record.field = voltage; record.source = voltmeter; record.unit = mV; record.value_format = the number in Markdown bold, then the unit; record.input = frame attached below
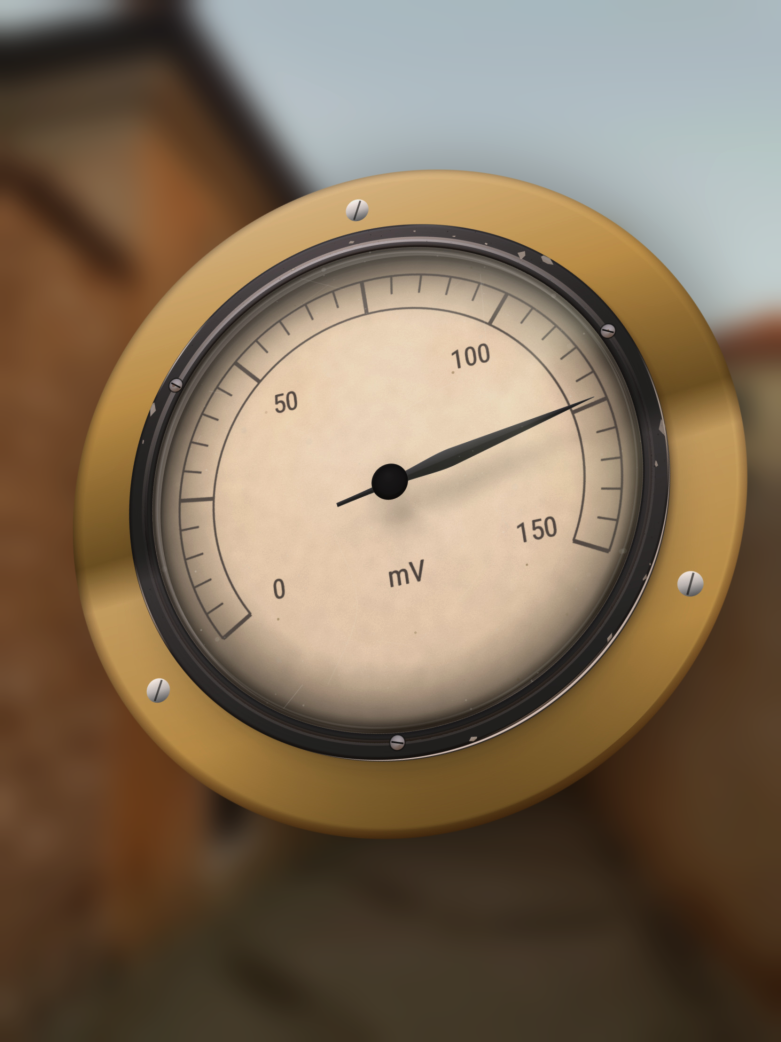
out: **125** mV
